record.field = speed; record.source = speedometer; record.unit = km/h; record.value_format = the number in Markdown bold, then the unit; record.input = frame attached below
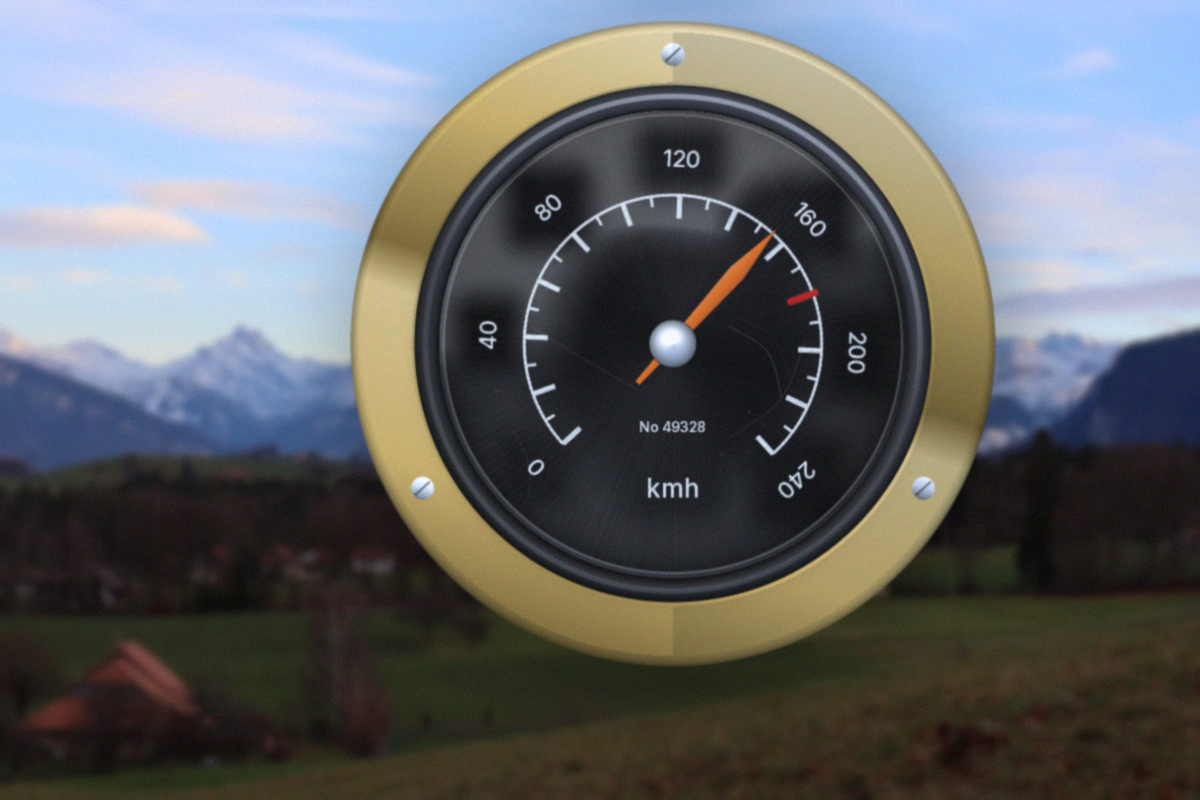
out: **155** km/h
